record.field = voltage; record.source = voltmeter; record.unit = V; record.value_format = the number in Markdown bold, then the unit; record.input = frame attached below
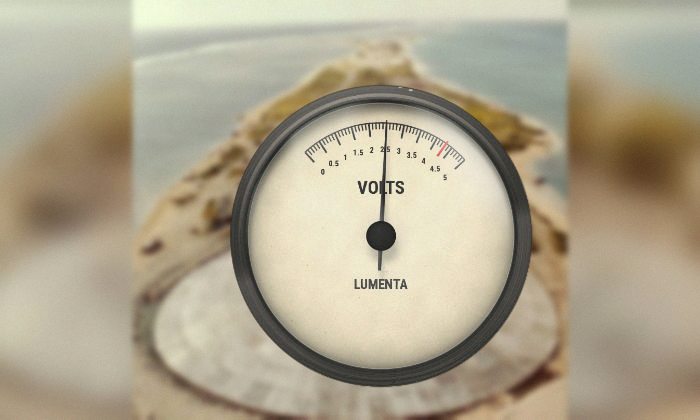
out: **2.5** V
